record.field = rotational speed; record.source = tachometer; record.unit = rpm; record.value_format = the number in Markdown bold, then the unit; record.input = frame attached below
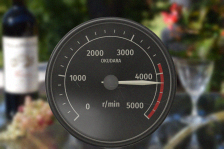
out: **4200** rpm
